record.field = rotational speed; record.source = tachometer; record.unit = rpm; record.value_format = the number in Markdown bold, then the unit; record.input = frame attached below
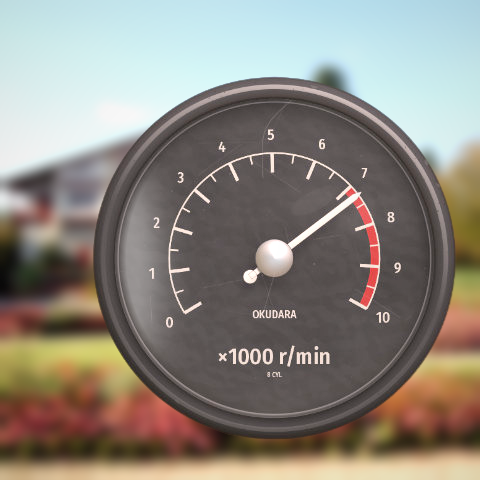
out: **7250** rpm
